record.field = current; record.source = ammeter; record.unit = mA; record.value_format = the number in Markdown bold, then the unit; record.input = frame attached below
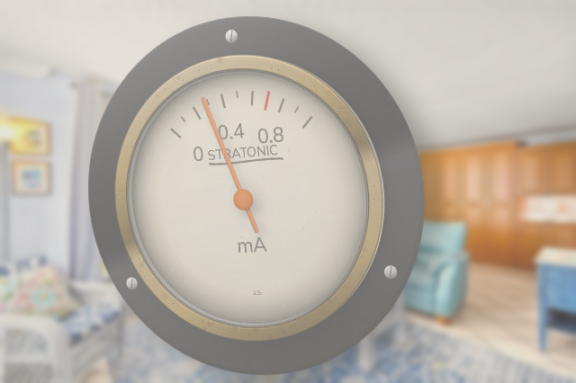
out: **0.3** mA
